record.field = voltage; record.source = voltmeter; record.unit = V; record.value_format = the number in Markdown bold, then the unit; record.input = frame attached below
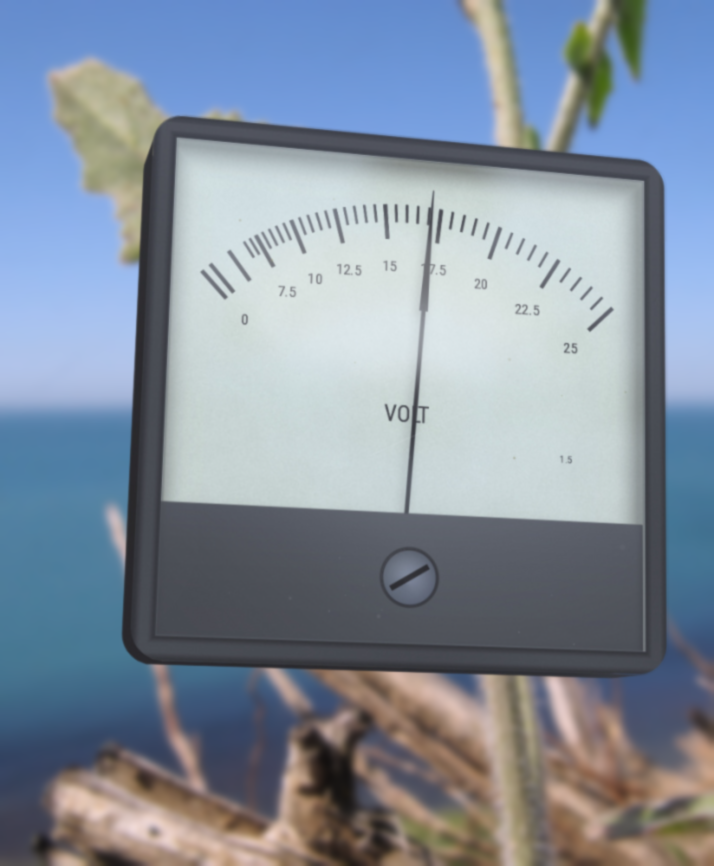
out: **17** V
